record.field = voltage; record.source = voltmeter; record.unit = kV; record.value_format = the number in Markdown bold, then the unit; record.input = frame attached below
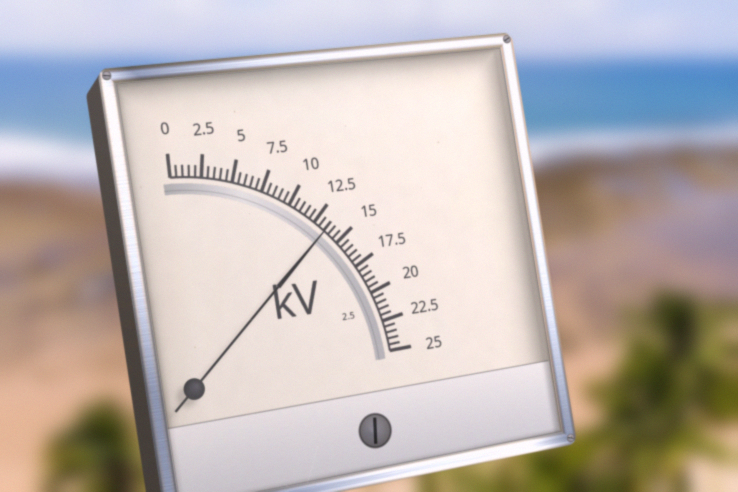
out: **13.5** kV
